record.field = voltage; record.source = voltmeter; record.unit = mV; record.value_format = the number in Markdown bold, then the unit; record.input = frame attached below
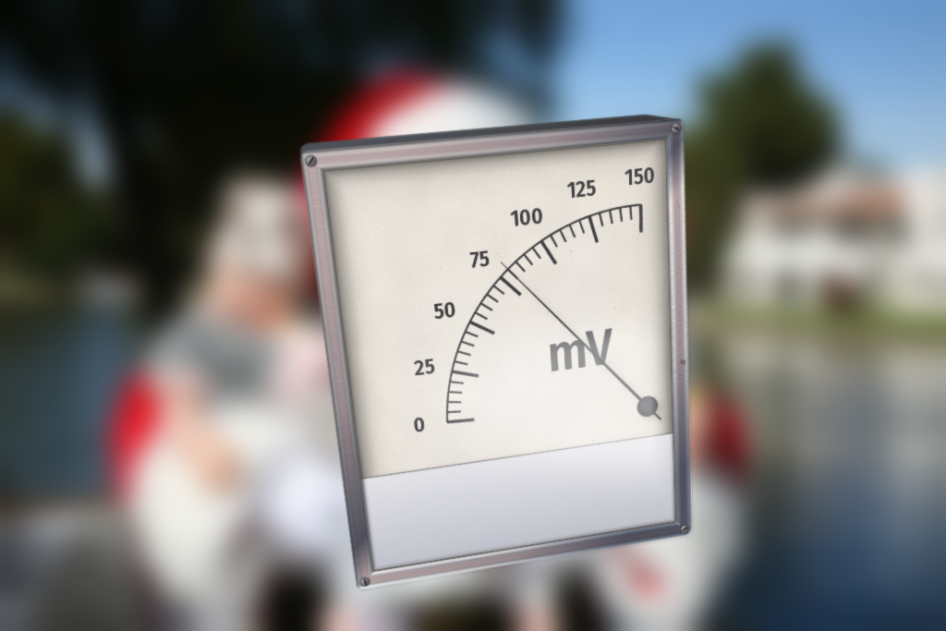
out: **80** mV
